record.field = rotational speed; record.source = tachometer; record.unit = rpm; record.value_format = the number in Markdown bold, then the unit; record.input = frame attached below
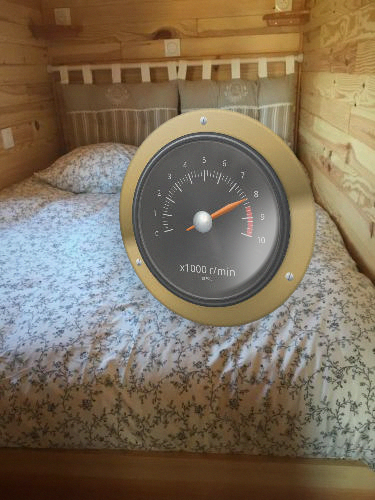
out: **8000** rpm
